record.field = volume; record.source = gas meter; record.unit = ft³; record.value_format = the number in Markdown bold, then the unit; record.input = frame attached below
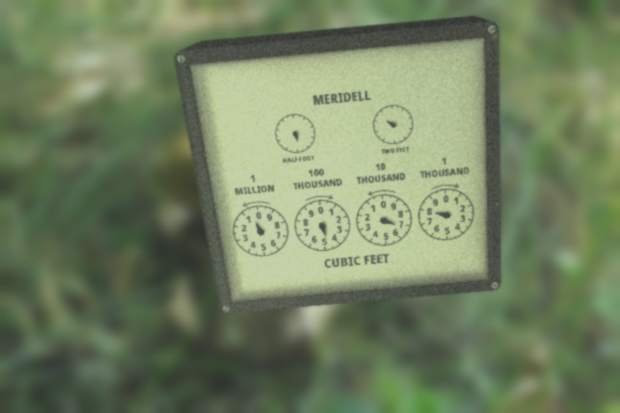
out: **46800** ft³
